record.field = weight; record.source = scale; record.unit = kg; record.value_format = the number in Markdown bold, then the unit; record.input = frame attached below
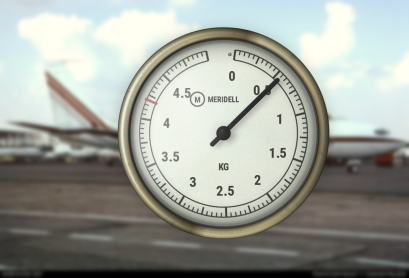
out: **0.55** kg
